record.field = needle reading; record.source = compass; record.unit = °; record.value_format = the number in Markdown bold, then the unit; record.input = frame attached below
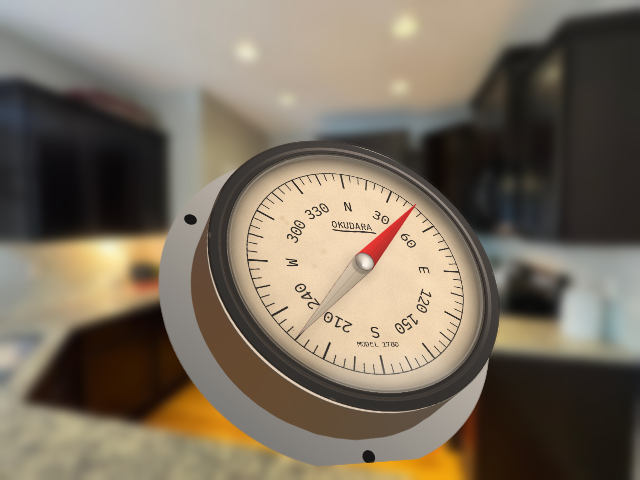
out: **45** °
